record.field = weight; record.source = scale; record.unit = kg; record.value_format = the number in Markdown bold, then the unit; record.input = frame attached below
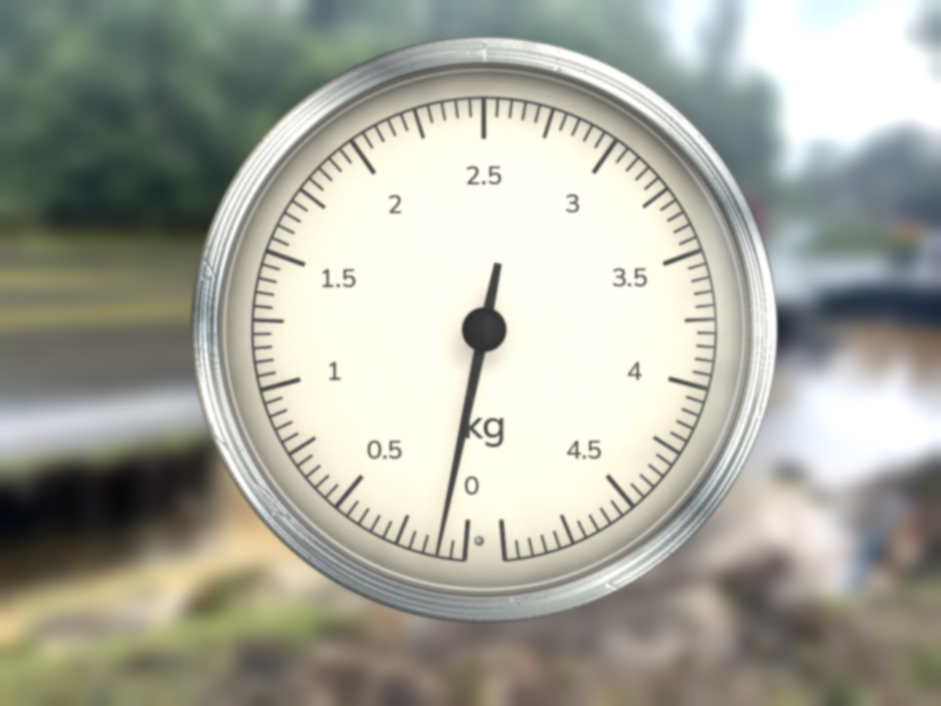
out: **0.1** kg
